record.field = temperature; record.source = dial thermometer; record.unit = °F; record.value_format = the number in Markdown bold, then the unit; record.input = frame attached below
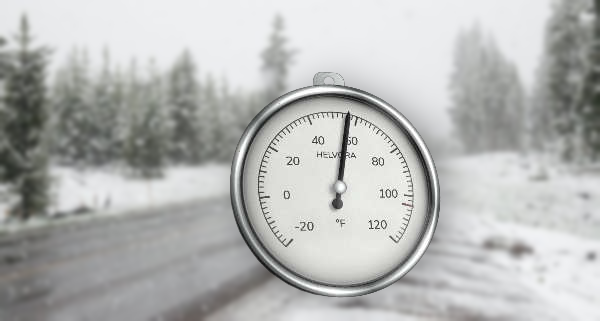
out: **56** °F
